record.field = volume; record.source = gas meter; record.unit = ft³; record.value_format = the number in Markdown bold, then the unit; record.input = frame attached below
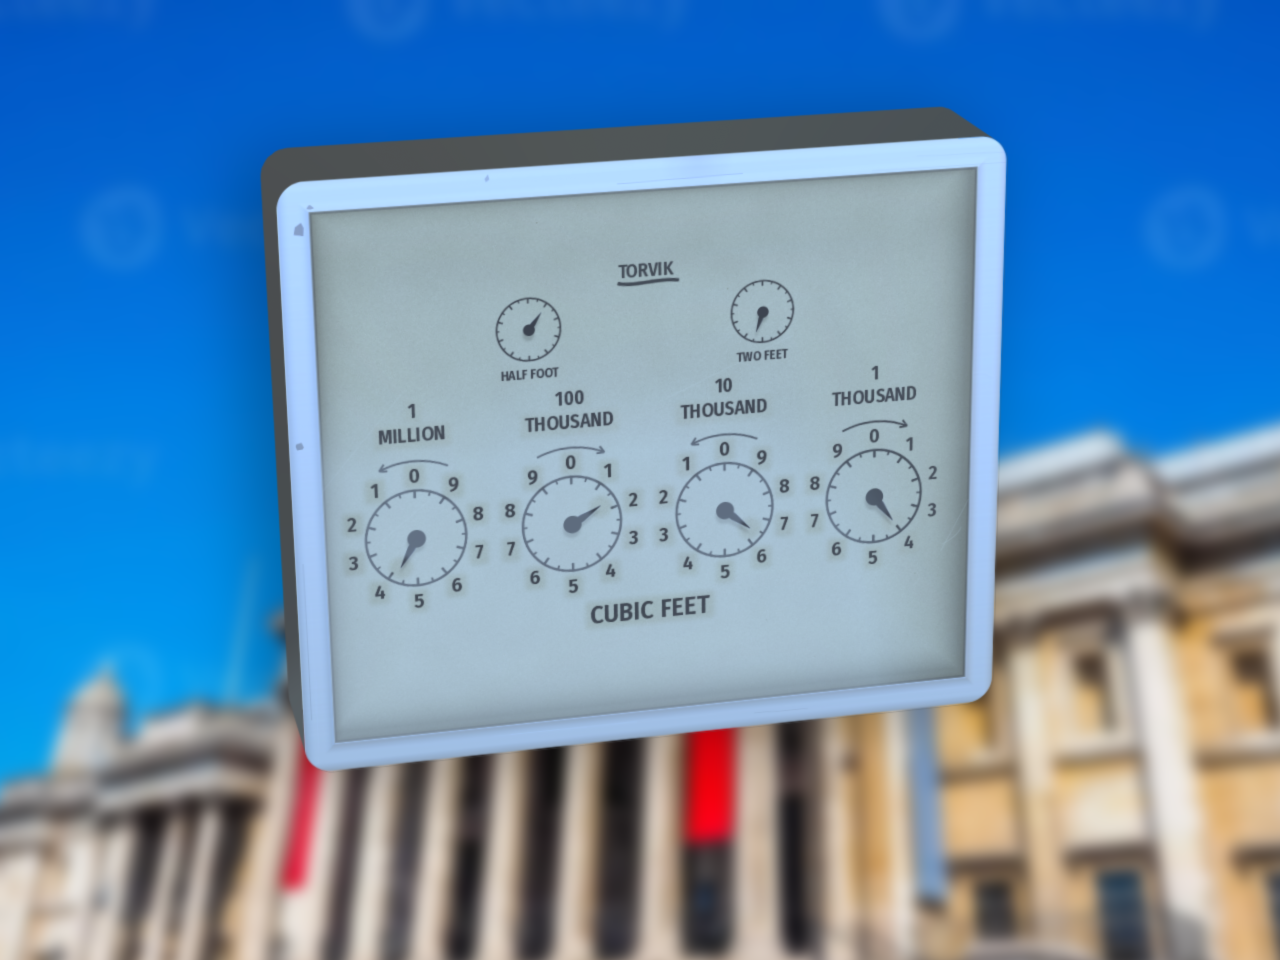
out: **416400** ft³
